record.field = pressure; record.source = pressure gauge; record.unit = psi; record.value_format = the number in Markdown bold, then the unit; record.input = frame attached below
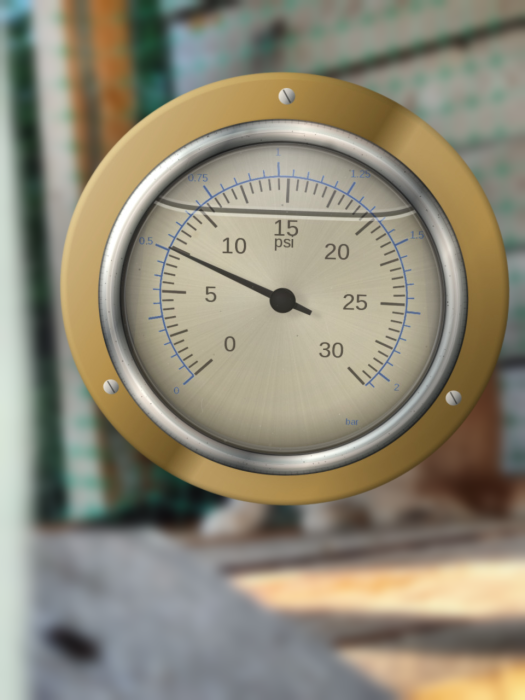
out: **7.5** psi
